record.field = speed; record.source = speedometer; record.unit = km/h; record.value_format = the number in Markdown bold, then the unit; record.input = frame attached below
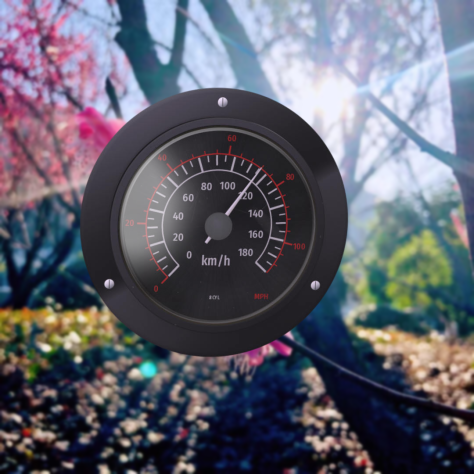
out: **115** km/h
